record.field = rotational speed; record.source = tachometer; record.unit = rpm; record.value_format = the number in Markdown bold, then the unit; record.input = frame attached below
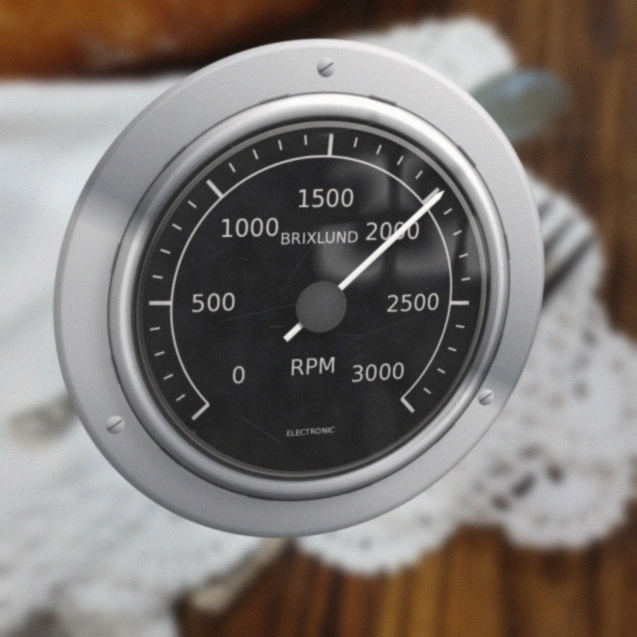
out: **2000** rpm
